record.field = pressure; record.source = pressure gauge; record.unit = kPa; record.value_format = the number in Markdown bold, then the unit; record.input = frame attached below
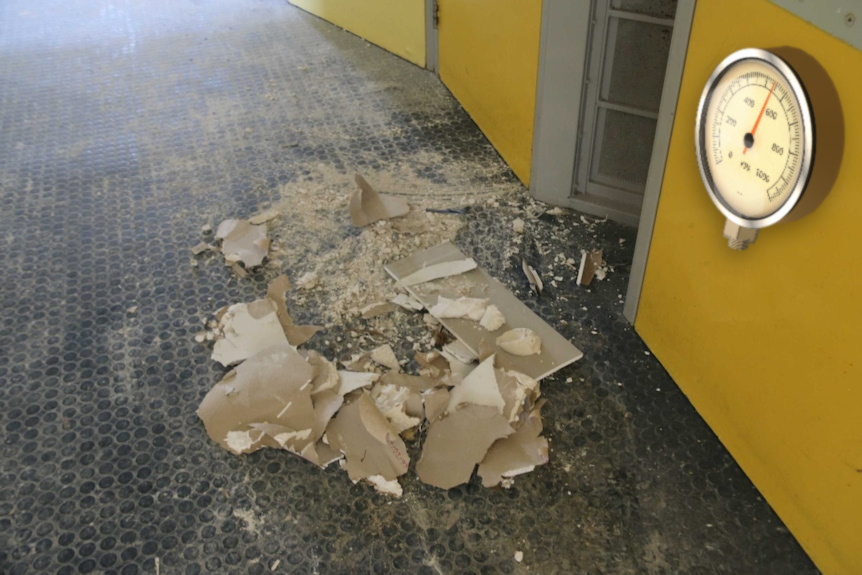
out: **550** kPa
